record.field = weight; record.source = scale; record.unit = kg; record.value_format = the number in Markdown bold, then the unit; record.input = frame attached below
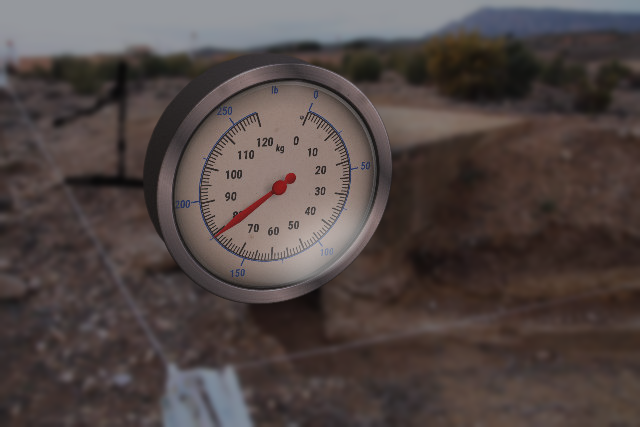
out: **80** kg
